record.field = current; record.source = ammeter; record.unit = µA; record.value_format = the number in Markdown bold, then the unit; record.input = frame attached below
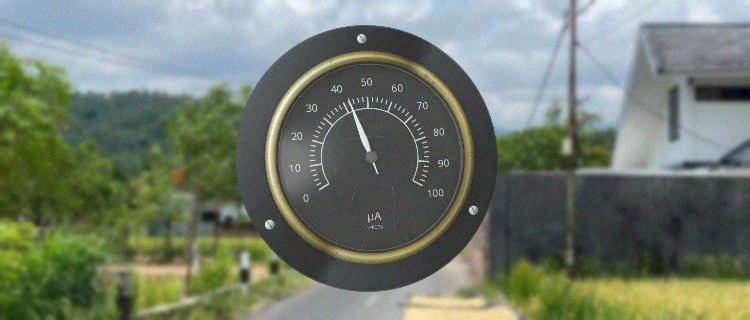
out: **42** µA
